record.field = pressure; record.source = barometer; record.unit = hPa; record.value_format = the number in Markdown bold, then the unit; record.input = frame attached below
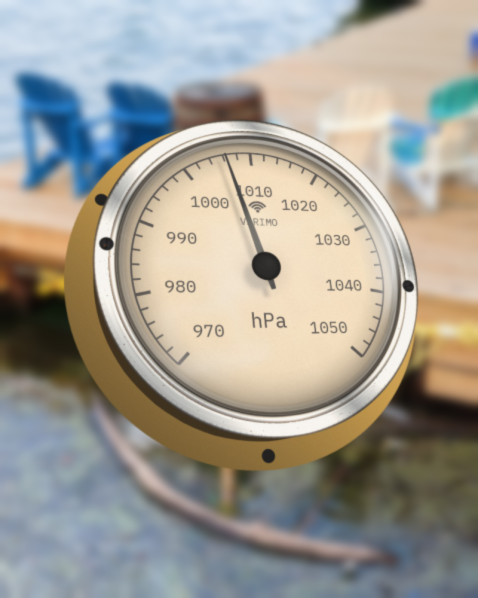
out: **1006** hPa
